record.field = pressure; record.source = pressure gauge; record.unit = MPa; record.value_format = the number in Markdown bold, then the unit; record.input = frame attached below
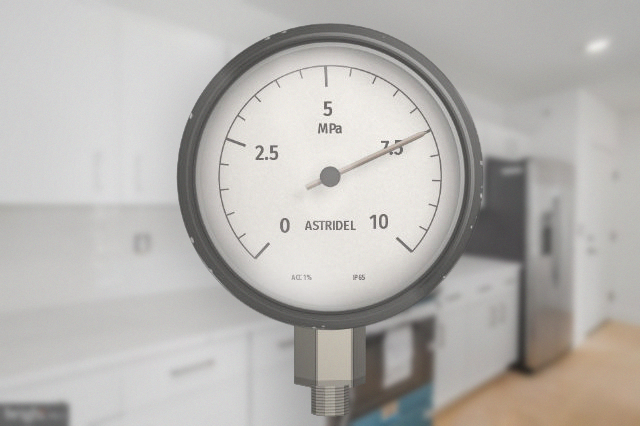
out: **7.5** MPa
